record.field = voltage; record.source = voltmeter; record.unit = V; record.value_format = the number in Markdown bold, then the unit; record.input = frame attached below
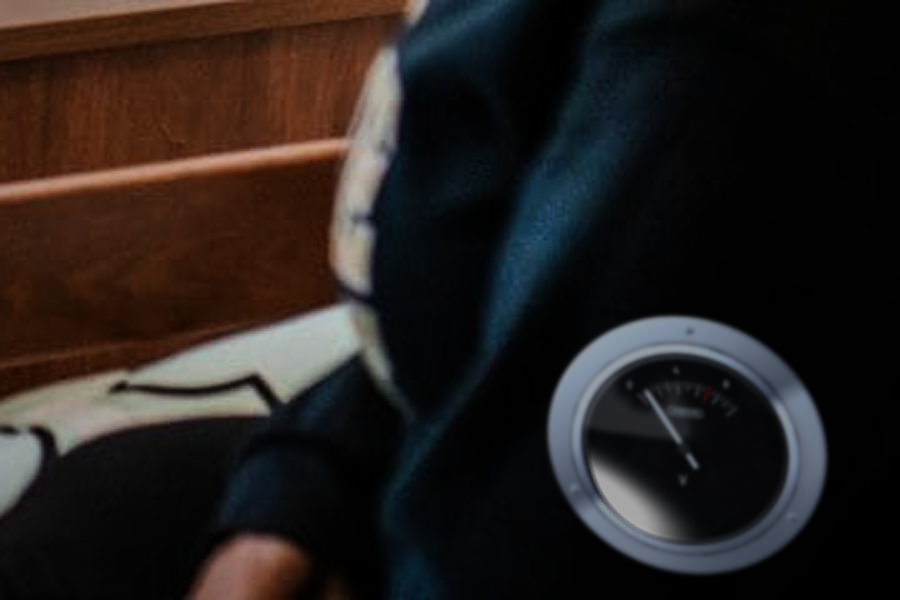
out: **1** V
